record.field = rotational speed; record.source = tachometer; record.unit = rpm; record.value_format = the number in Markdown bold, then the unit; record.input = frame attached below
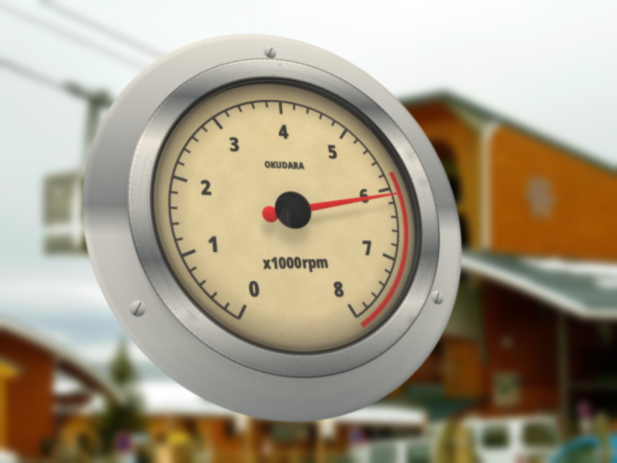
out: **6100** rpm
